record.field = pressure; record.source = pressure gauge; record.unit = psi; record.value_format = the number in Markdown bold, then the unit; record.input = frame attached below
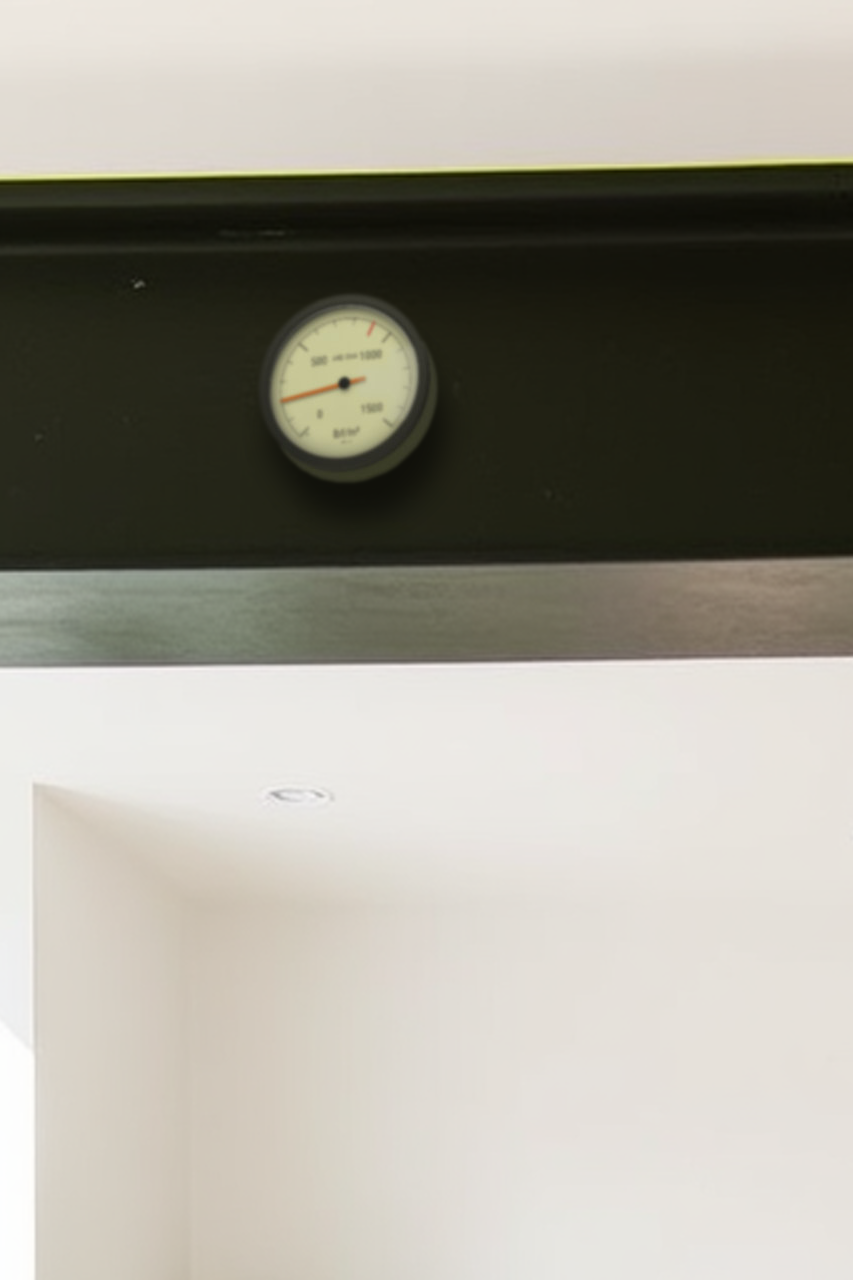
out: **200** psi
